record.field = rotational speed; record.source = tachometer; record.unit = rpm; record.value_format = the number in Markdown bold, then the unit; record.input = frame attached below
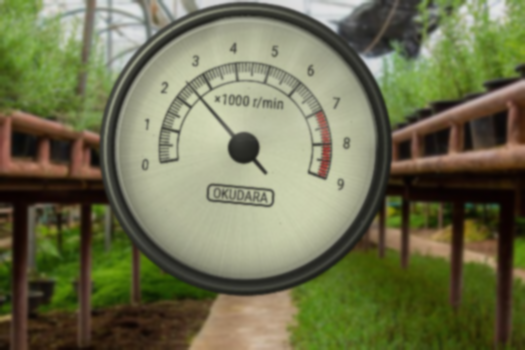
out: **2500** rpm
